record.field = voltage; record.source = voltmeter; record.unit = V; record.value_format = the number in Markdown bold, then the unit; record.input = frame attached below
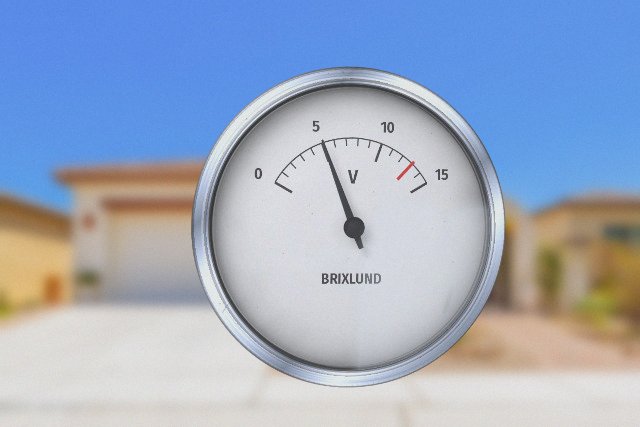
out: **5** V
